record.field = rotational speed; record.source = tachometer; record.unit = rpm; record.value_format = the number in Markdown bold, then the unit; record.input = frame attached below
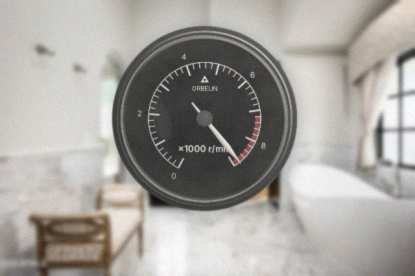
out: **8800** rpm
